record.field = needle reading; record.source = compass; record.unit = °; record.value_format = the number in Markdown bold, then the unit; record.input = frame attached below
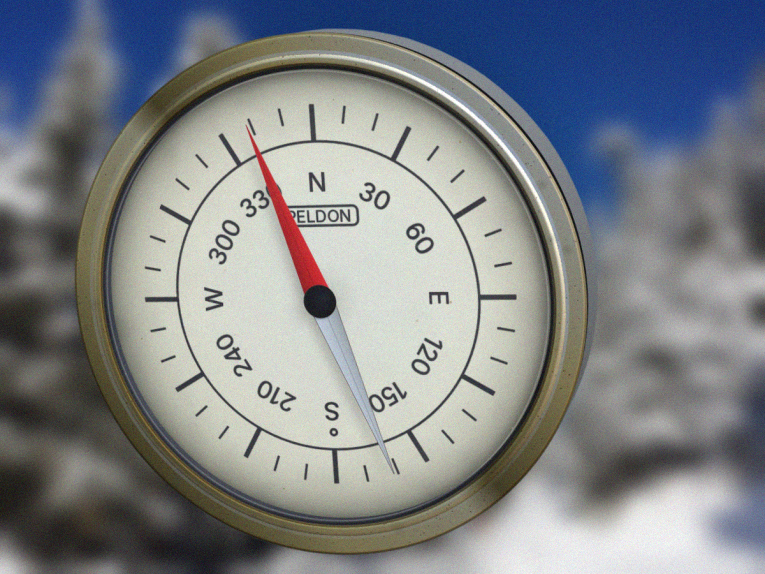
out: **340** °
